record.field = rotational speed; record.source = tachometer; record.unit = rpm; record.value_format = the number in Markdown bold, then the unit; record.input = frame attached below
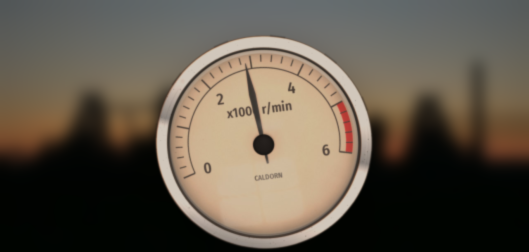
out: **2900** rpm
